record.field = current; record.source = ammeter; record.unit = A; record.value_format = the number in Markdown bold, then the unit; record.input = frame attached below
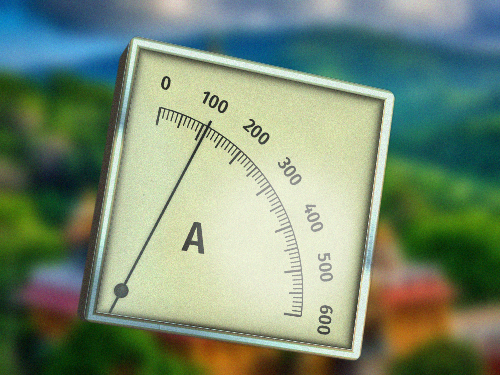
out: **110** A
